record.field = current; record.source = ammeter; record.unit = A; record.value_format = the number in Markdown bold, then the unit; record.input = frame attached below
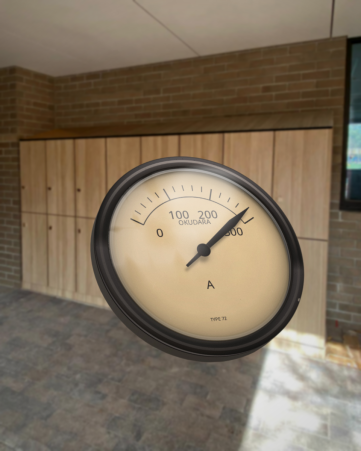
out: **280** A
